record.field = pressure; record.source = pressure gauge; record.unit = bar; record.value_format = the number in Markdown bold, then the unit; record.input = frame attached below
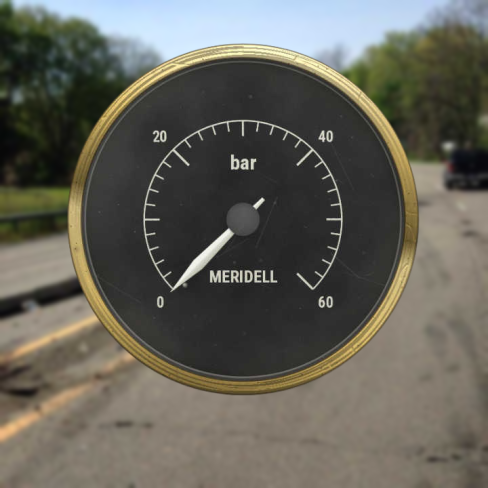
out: **0** bar
